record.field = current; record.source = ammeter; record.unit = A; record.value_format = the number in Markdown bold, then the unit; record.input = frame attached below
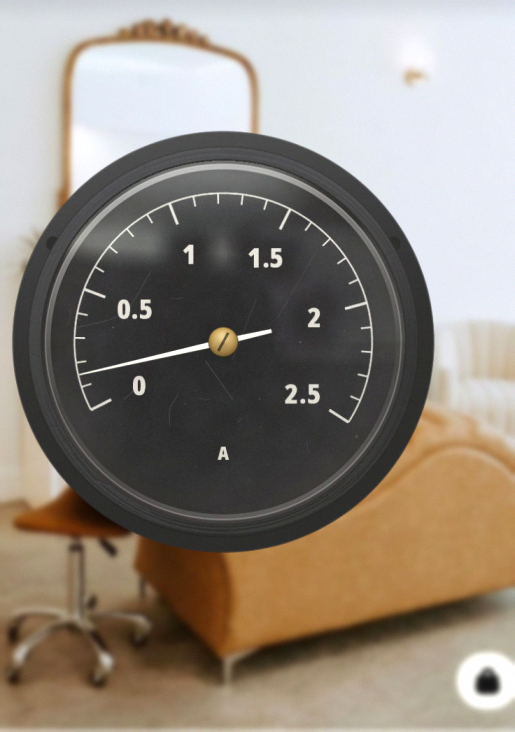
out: **0.15** A
